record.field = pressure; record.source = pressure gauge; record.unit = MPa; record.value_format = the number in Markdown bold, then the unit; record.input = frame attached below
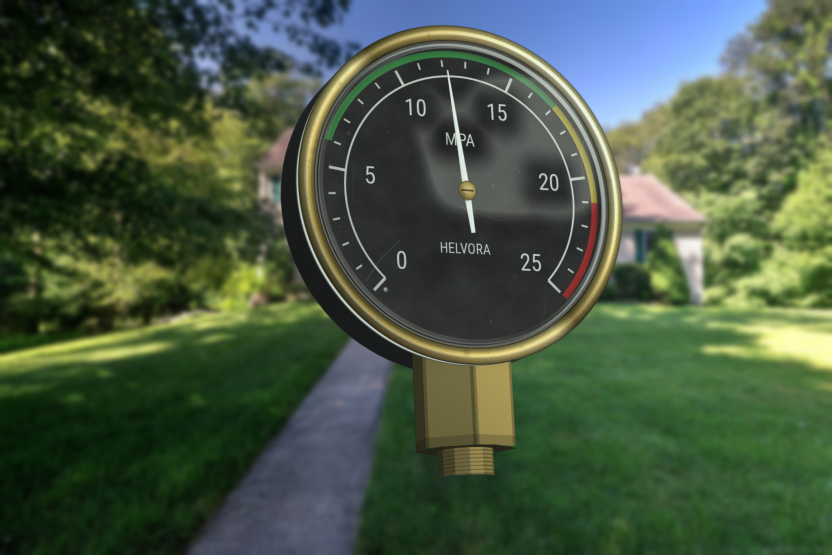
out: **12** MPa
